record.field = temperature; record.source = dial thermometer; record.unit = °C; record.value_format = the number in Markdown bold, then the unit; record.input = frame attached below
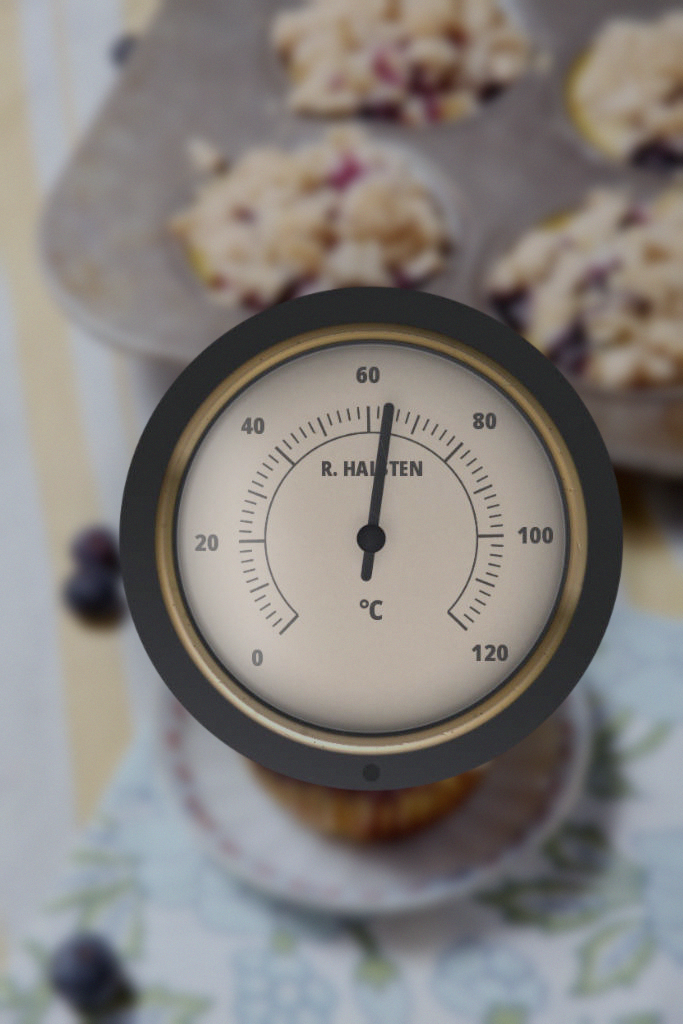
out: **64** °C
